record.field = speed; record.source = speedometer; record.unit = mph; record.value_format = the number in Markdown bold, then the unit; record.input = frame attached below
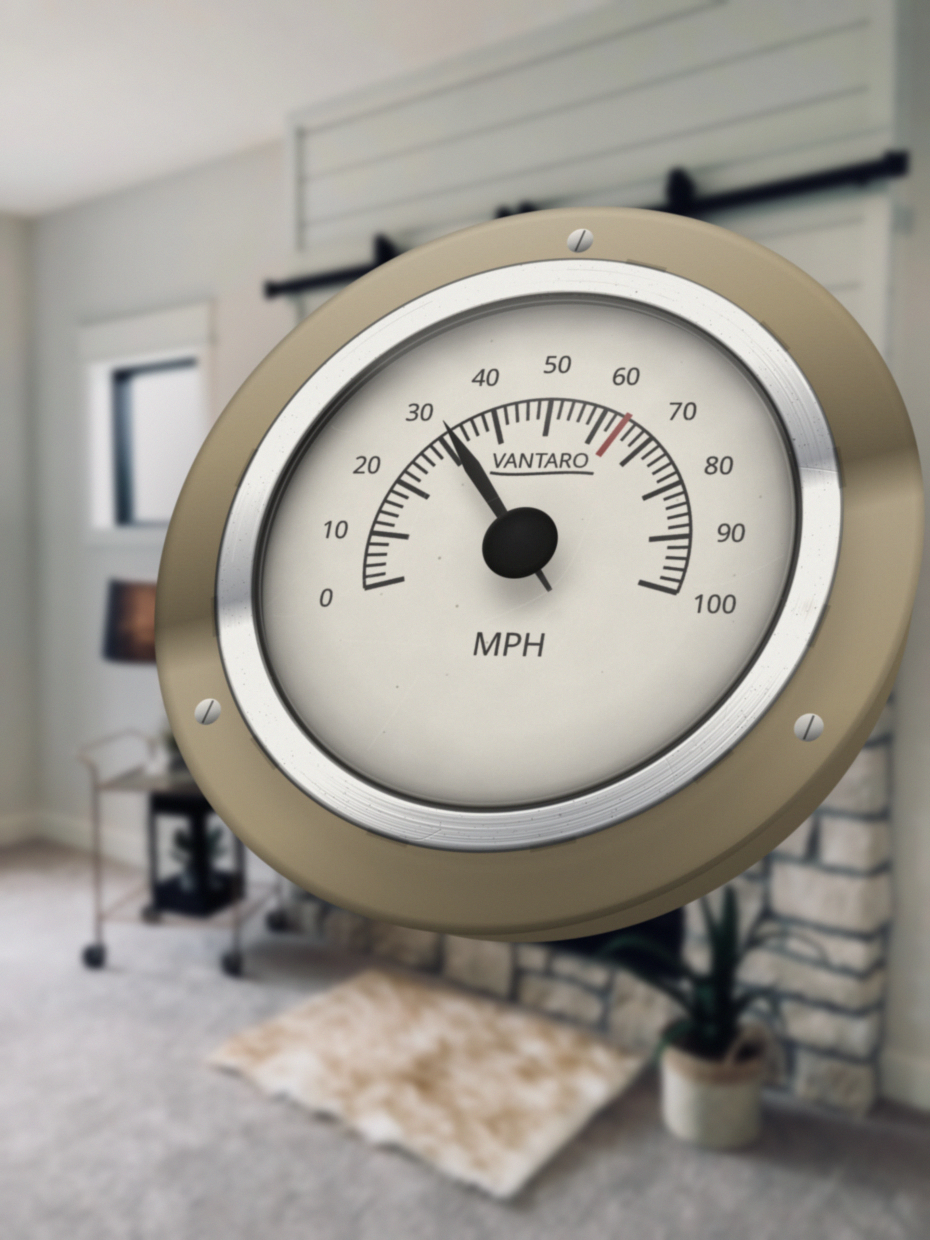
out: **32** mph
